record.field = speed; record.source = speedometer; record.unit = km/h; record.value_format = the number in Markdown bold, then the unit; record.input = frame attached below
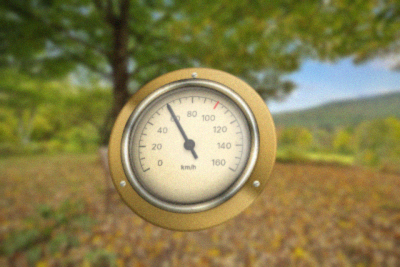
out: **60** km/h
